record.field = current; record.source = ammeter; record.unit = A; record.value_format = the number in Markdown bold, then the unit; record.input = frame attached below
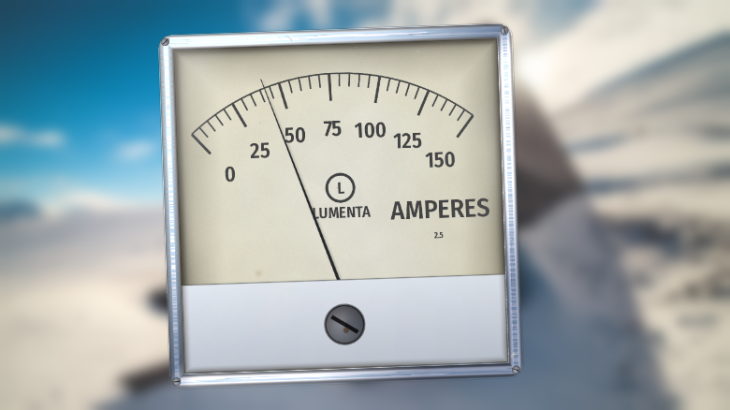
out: **42.5** A
